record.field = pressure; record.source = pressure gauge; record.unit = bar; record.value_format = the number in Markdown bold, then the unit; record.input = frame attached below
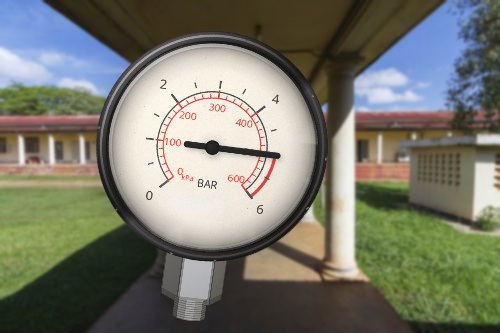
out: **5** bar
